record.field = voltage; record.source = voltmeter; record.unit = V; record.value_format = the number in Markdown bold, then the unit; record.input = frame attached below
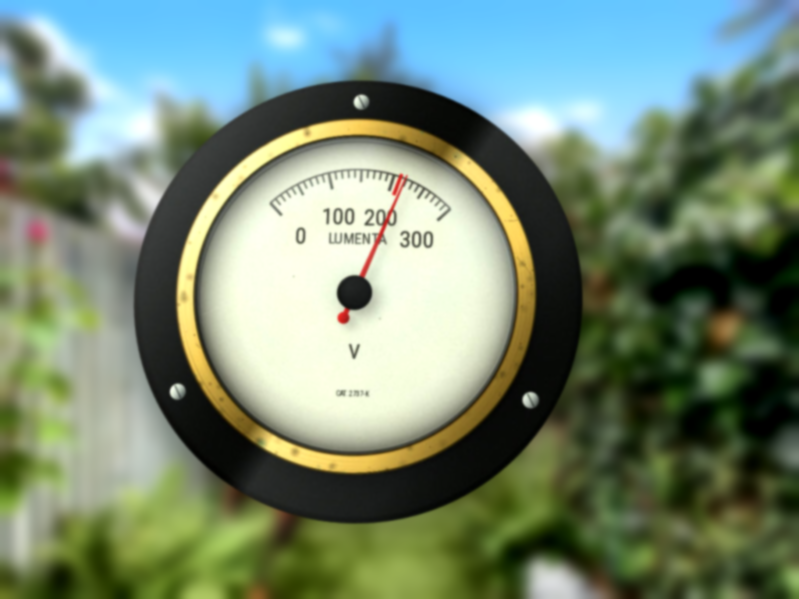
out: **220** V
